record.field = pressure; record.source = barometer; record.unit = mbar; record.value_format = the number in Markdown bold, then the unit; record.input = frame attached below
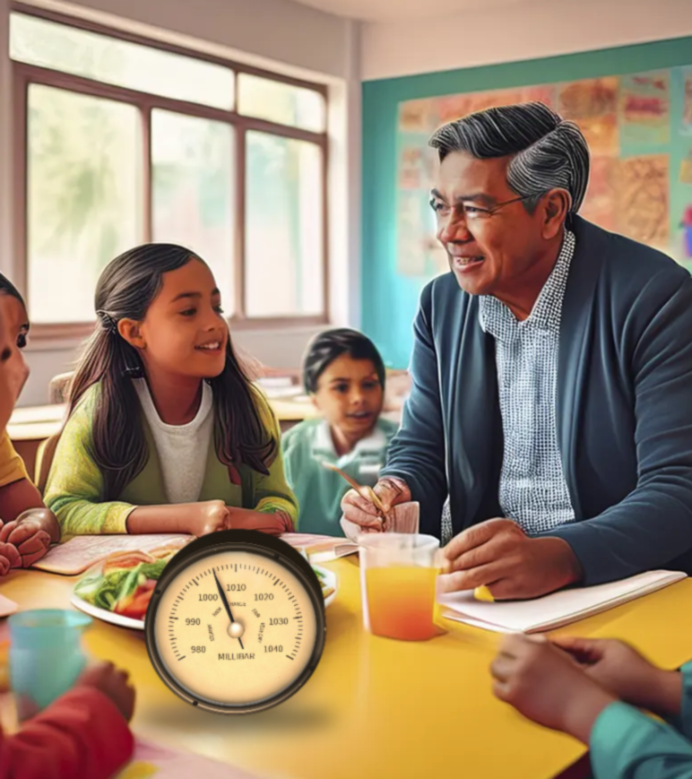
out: **1005** mbar
